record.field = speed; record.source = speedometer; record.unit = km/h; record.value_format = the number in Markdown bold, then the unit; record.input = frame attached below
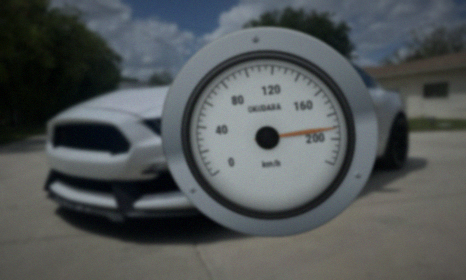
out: **190** km/h
